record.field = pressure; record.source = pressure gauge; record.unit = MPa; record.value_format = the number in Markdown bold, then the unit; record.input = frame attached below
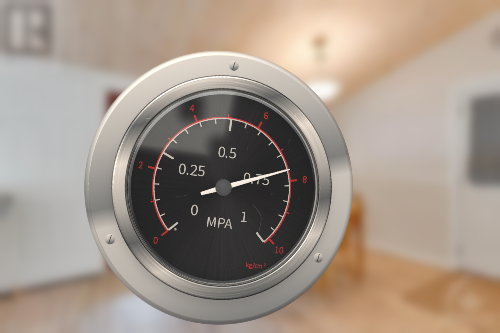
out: **0.75** MPa
